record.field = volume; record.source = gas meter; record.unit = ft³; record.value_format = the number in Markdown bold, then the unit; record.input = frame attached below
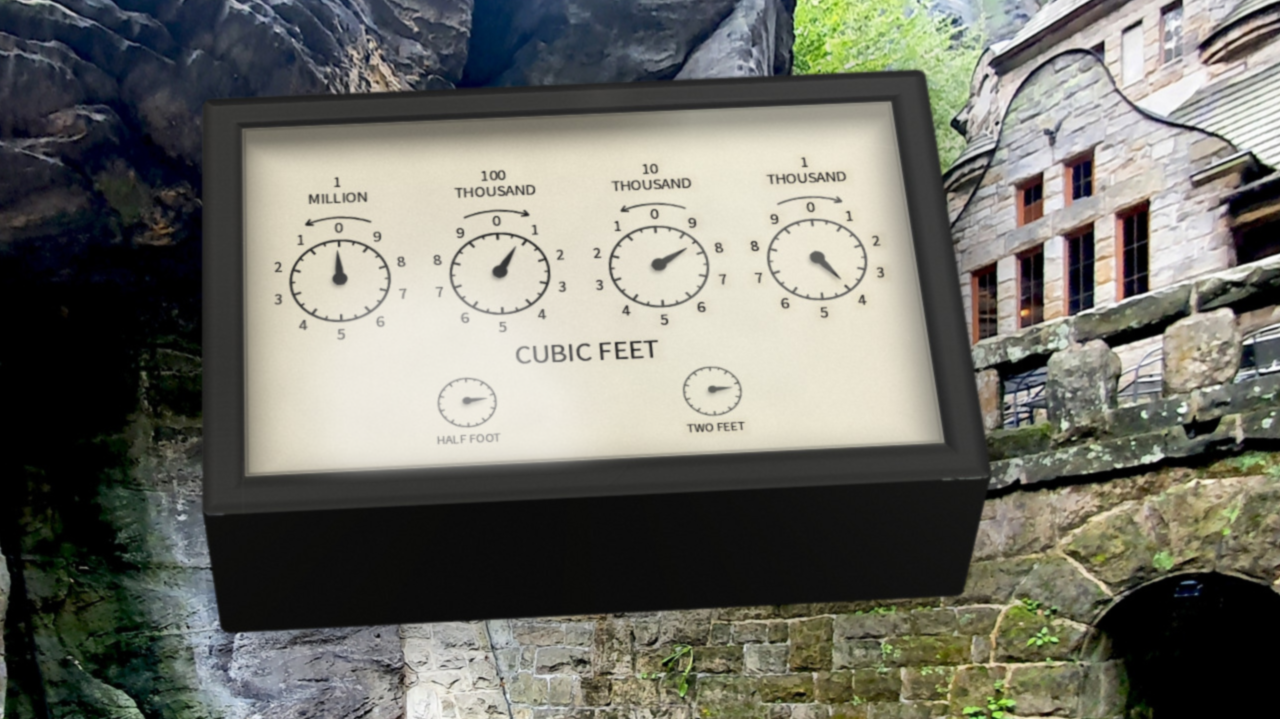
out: **8400** ft³
